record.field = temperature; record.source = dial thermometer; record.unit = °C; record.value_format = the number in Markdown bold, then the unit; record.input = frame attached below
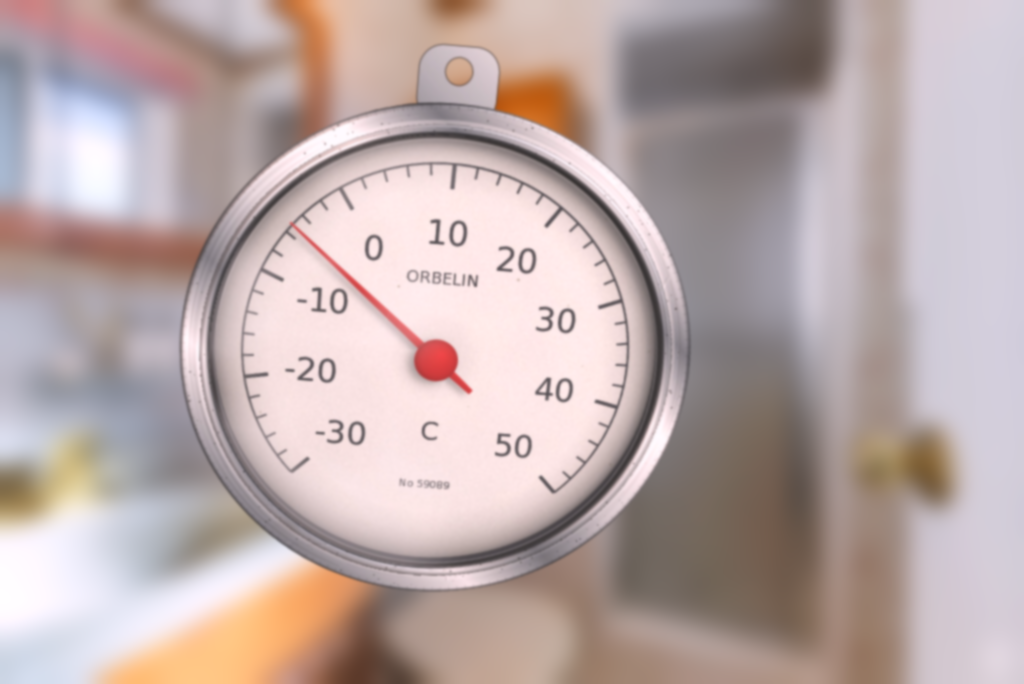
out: **-5** °C
